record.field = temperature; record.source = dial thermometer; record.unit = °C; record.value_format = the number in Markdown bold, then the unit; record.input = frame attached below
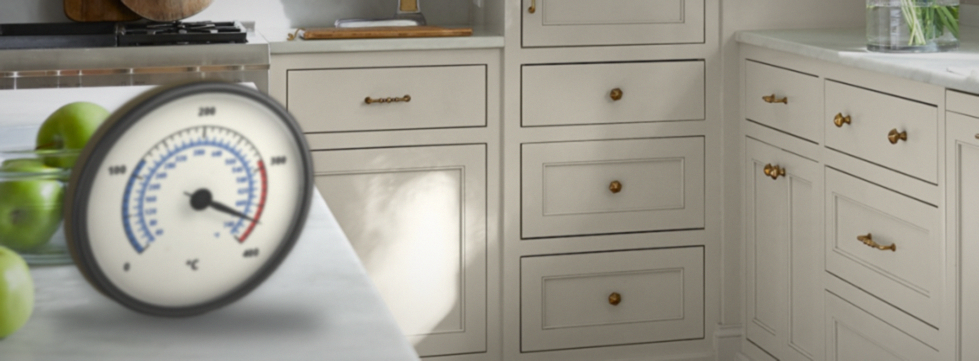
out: **370** °C
